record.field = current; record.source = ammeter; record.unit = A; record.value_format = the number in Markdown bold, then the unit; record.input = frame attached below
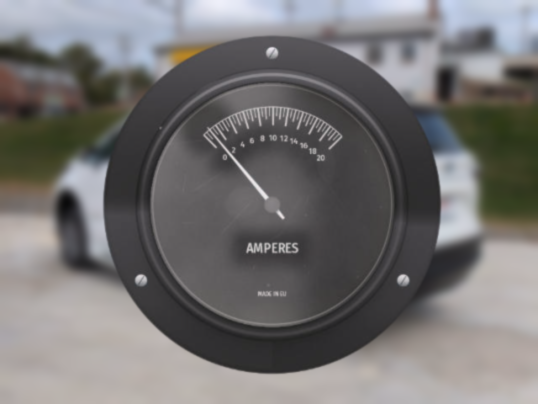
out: **1** A
